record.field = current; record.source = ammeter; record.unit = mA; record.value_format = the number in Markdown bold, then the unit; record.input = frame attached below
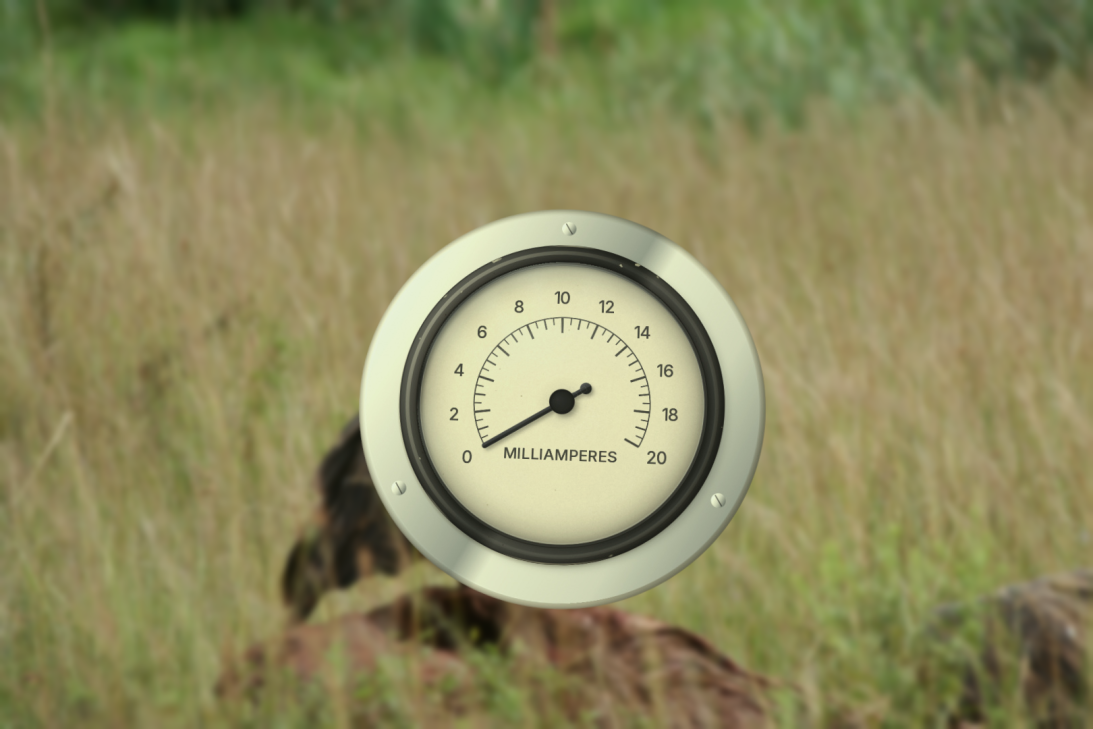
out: **0** mA
